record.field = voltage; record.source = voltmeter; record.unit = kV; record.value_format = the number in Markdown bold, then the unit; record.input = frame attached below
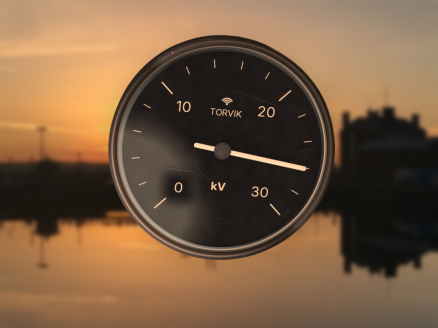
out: **26** kV
